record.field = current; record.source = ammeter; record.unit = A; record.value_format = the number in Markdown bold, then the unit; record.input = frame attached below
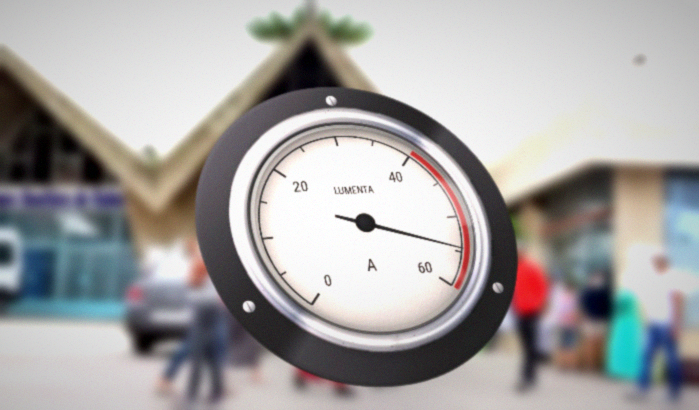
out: **55** A
